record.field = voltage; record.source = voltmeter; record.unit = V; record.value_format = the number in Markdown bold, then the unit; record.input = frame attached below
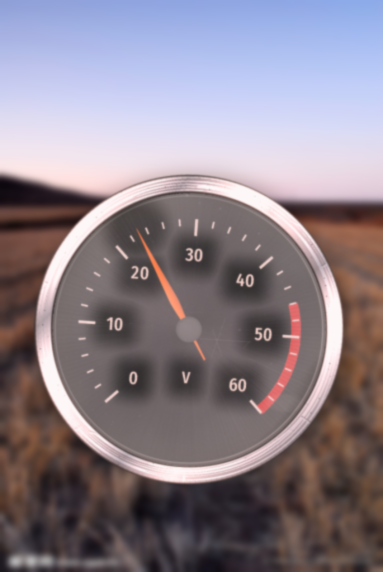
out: **23** V
